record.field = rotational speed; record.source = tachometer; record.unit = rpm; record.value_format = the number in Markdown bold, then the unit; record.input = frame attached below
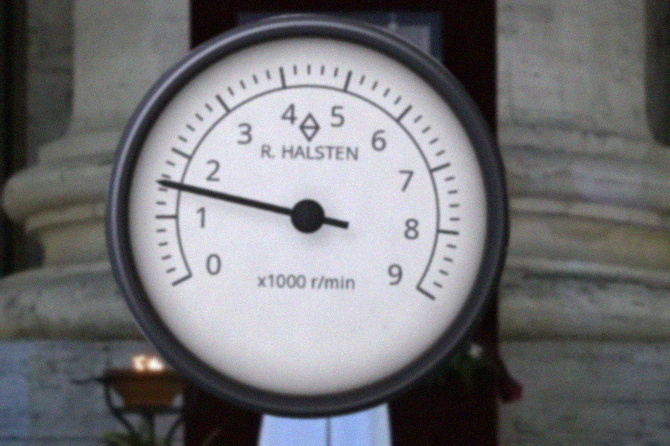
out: **1500** rpm
